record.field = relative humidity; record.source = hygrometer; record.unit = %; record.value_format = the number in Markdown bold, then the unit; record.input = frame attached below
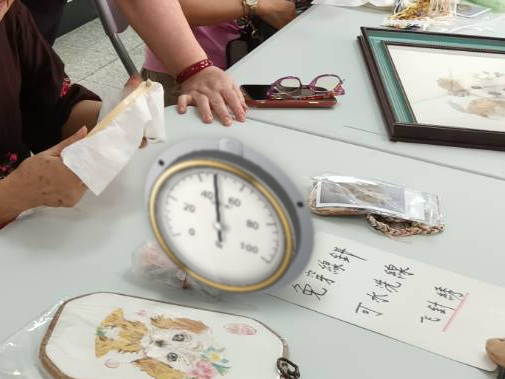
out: **48** %
